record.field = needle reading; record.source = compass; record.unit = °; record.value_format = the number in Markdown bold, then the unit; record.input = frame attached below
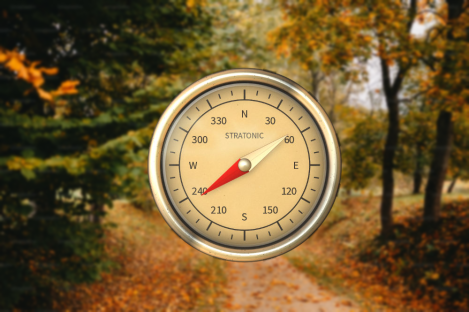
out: **235** °
